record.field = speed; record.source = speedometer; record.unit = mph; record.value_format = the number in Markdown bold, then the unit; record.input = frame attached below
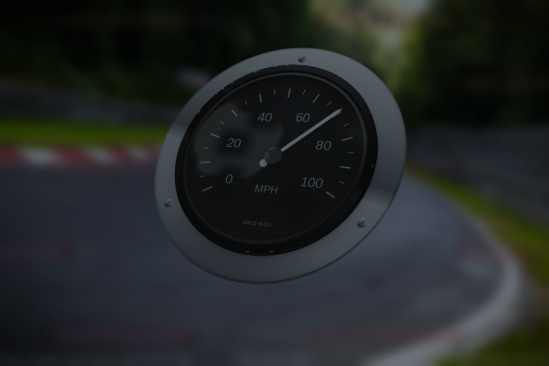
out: **70** mph
